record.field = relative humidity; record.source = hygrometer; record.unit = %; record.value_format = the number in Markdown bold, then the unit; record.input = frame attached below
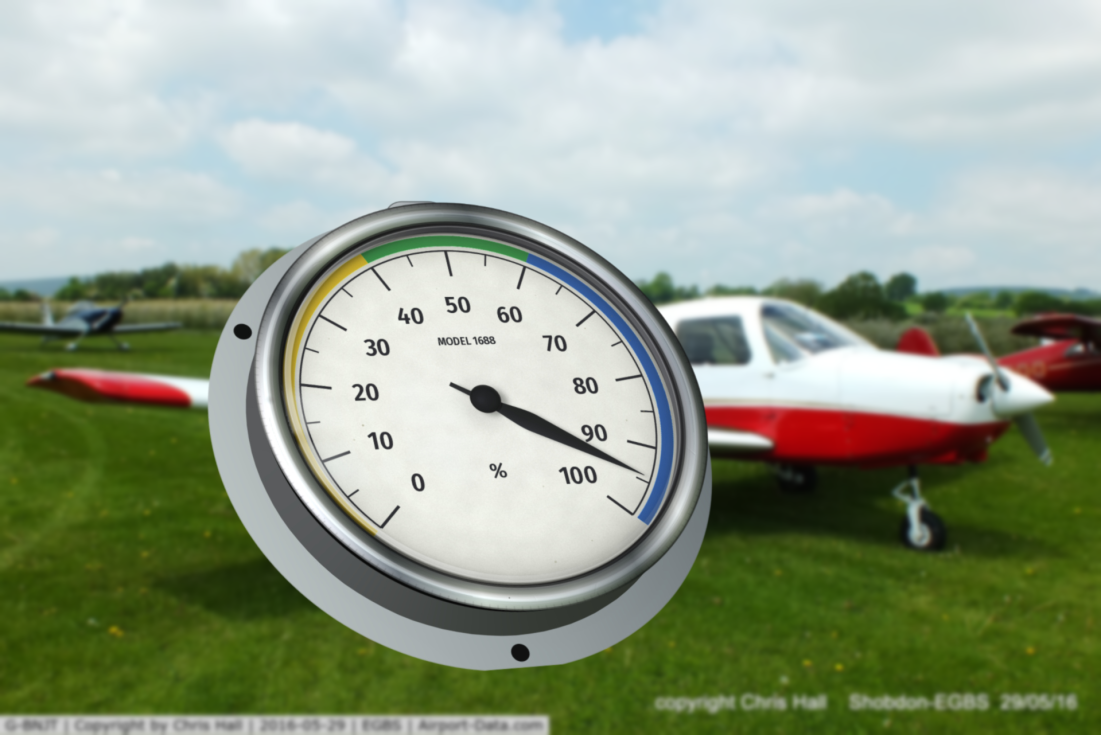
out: **95** %
